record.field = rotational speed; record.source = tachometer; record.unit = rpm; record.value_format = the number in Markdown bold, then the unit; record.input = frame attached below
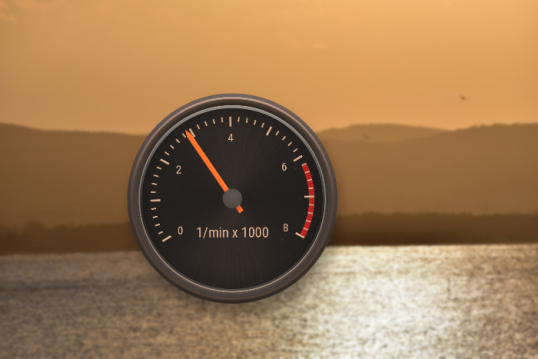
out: **2900** rpm
